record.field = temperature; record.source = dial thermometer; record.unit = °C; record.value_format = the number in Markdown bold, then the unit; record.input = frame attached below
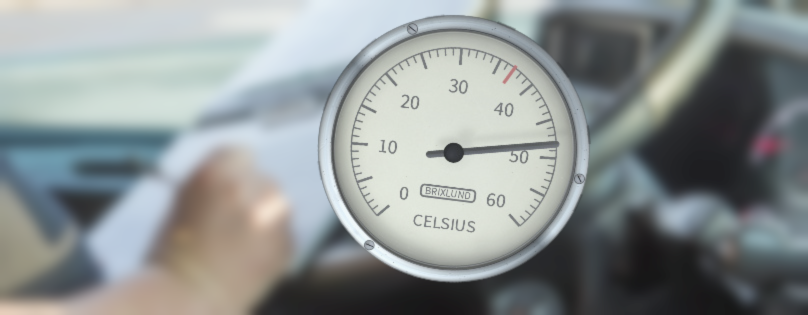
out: **48** °C
